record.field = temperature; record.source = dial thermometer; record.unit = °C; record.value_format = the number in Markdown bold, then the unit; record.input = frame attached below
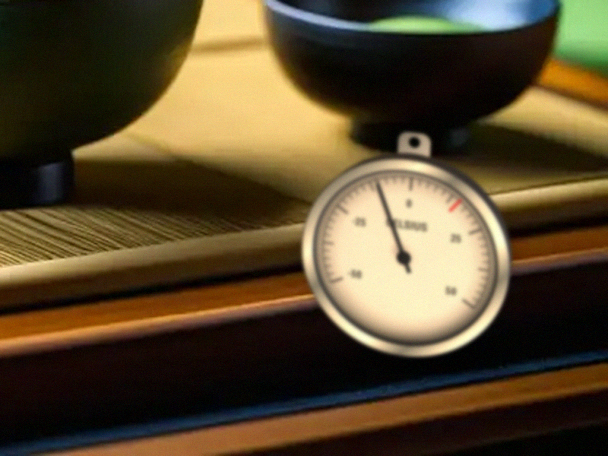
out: **-10** °C
